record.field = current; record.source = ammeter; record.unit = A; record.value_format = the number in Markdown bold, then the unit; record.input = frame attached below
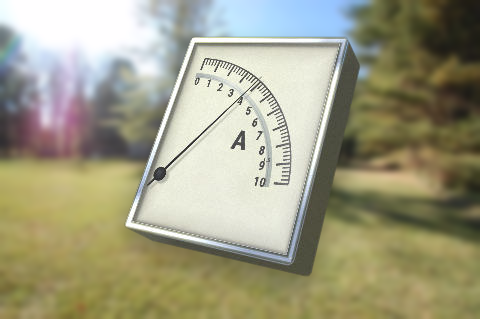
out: **4** A
